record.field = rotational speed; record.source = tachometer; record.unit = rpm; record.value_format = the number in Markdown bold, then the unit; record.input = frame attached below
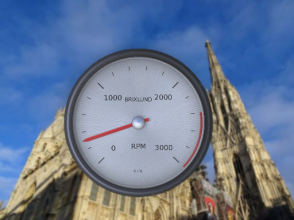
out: **300** rpm
